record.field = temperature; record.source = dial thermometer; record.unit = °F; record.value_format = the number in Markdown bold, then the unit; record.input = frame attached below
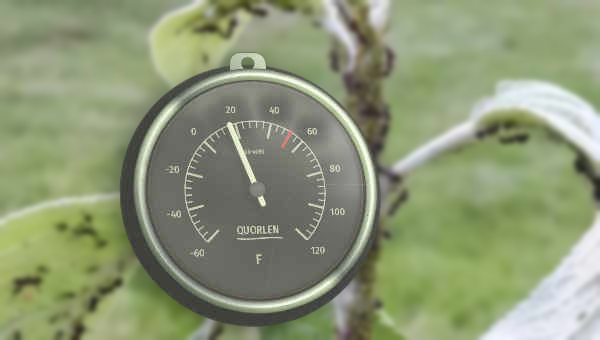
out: **16** °F
